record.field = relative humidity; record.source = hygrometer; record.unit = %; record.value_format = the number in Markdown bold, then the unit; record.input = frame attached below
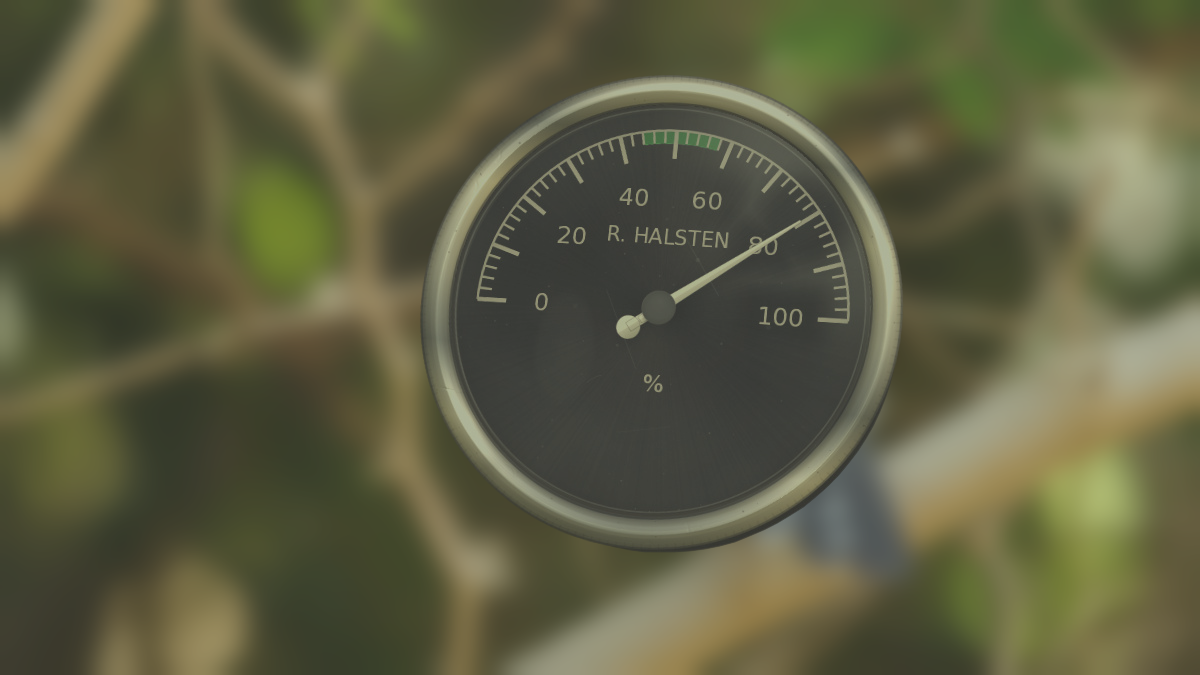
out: **80** %
